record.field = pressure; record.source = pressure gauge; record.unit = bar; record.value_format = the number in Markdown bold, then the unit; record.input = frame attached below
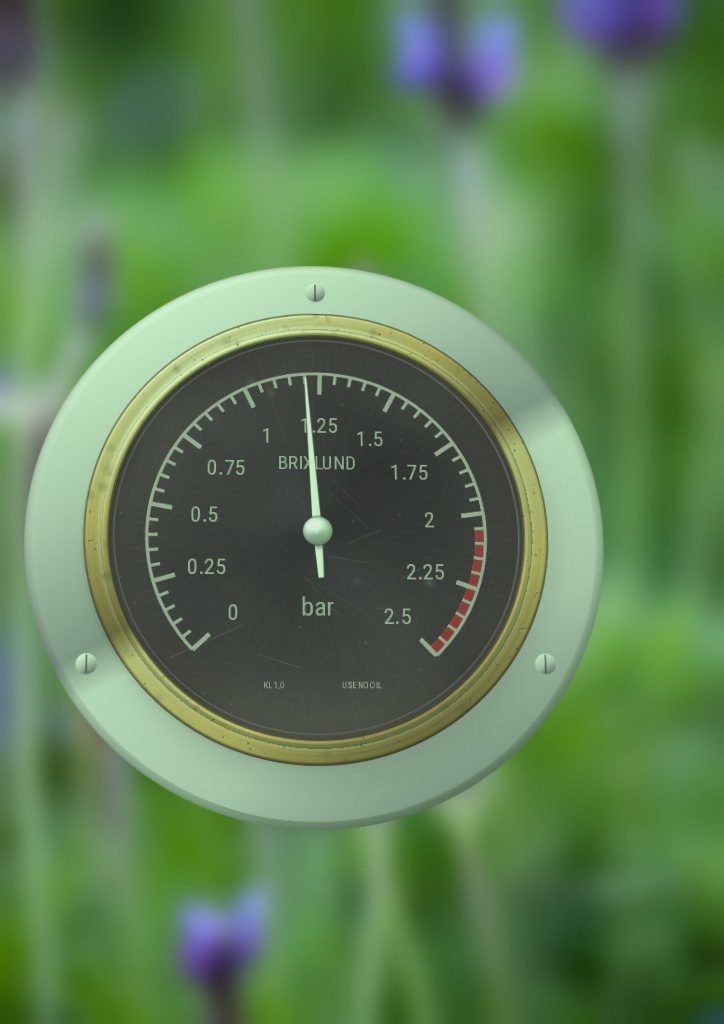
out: **1.2** bar
